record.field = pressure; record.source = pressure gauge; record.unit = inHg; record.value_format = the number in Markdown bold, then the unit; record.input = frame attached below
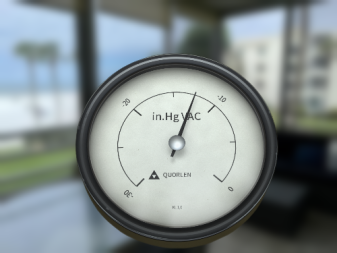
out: **-12.5** inHg
